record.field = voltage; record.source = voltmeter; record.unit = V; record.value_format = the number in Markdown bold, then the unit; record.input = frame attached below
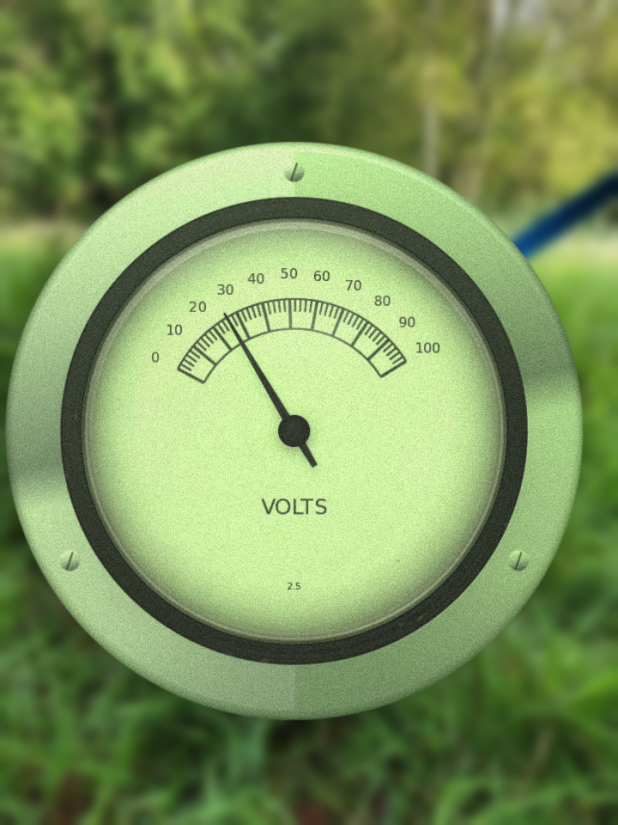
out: **26** V
